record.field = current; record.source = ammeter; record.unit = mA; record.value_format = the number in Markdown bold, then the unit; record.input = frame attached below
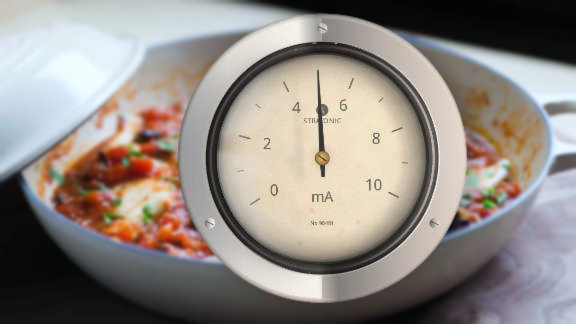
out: **5** mA
